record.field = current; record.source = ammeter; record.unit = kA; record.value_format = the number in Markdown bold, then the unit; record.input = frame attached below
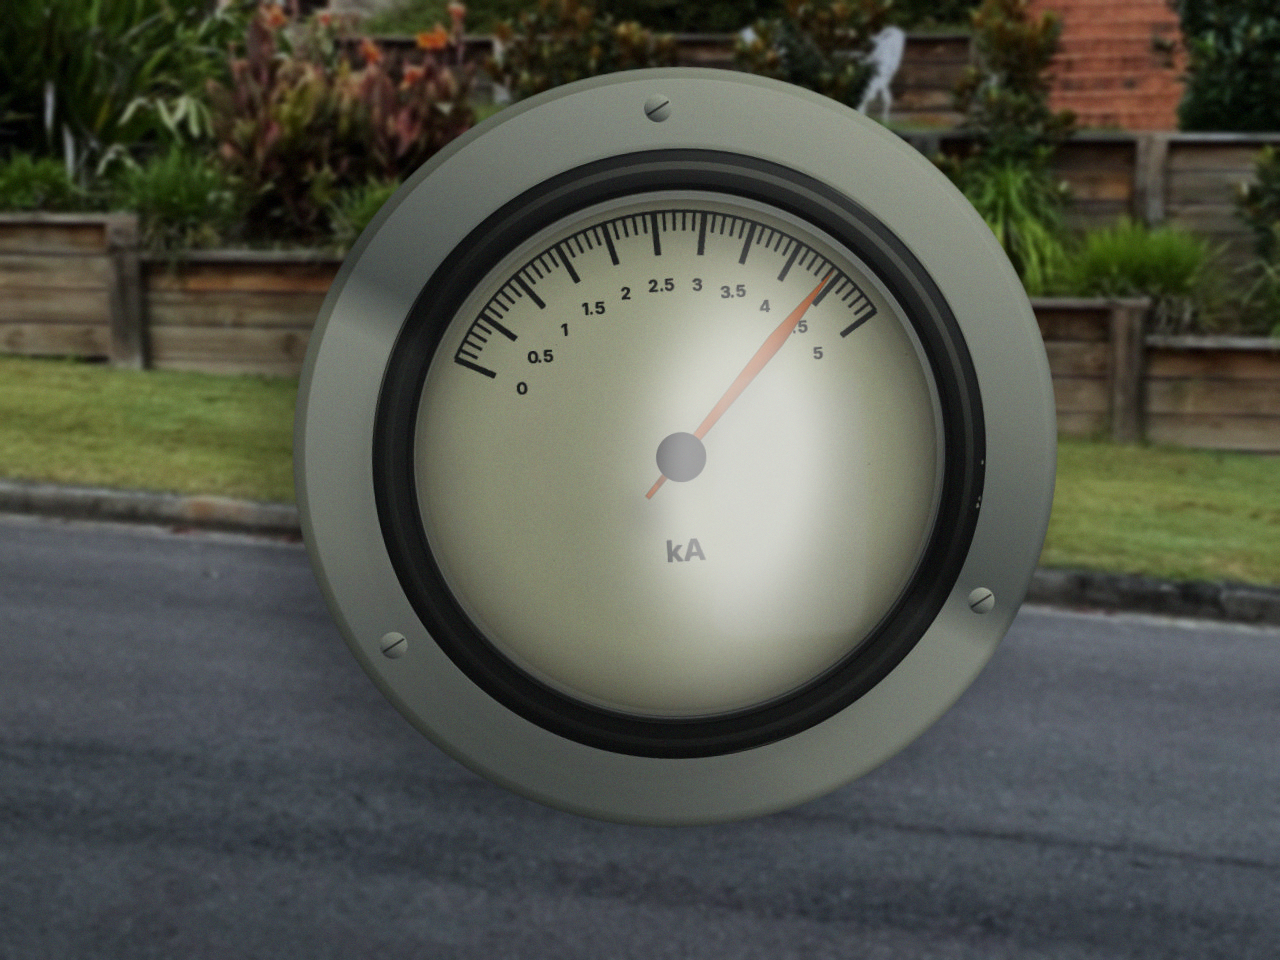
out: **4.4** kA
